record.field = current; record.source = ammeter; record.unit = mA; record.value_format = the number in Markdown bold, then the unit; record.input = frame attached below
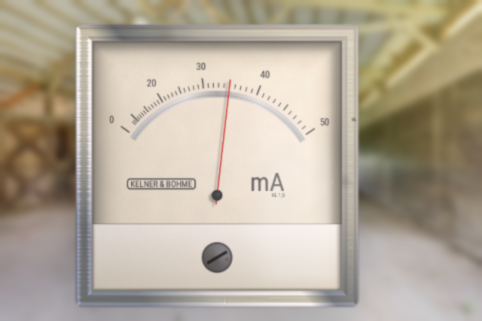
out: **35** mA
